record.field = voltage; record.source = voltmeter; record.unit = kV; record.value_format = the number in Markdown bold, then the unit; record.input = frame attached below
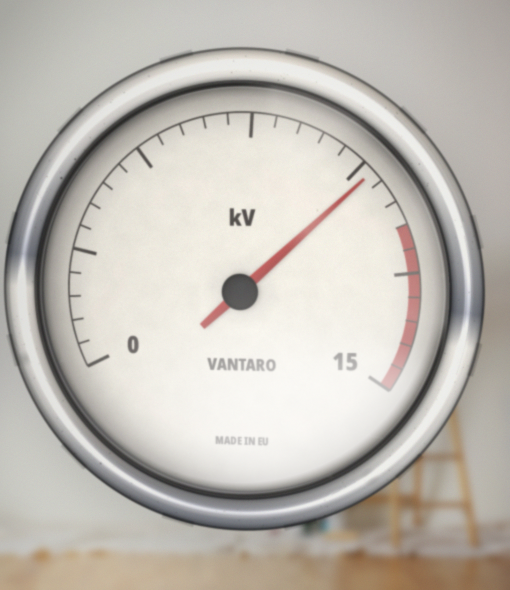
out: **10.25** kV
